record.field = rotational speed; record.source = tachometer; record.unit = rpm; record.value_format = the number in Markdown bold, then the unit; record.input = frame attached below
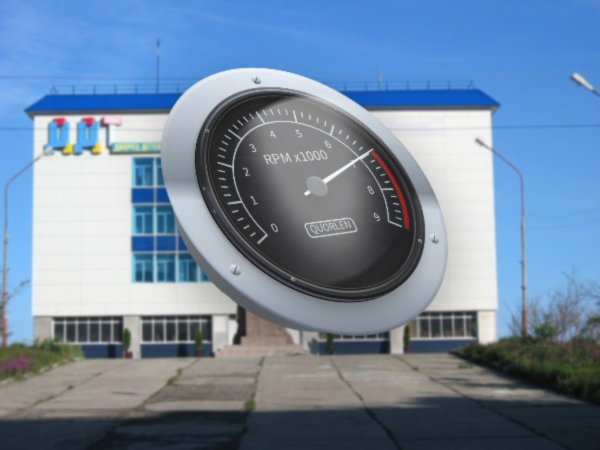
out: **7000** rpm
